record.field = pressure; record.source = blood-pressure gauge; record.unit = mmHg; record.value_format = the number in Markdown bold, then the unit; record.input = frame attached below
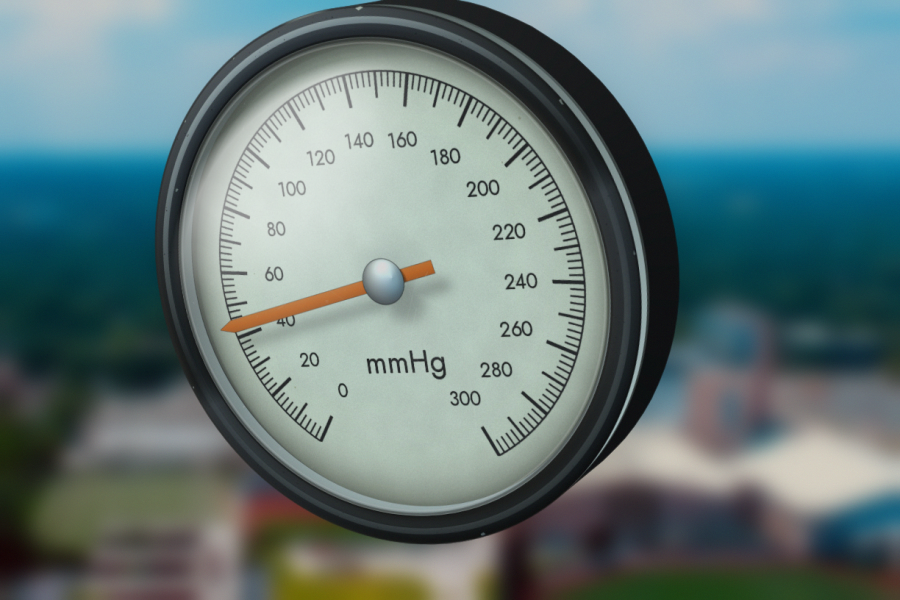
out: **44** mmHg
